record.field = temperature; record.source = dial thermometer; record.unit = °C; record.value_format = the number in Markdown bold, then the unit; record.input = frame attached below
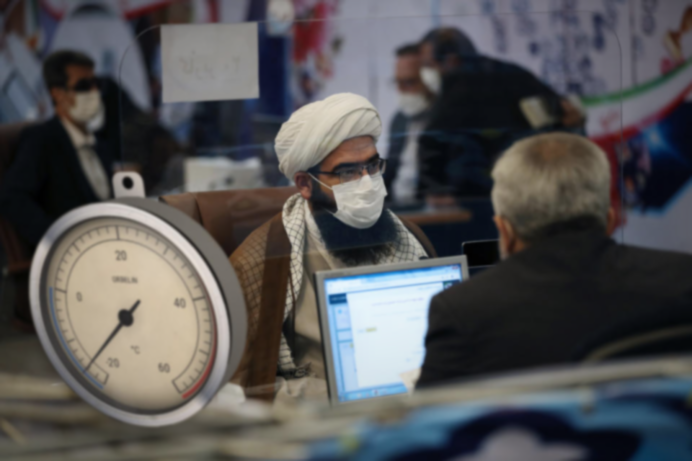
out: **-16** °C
